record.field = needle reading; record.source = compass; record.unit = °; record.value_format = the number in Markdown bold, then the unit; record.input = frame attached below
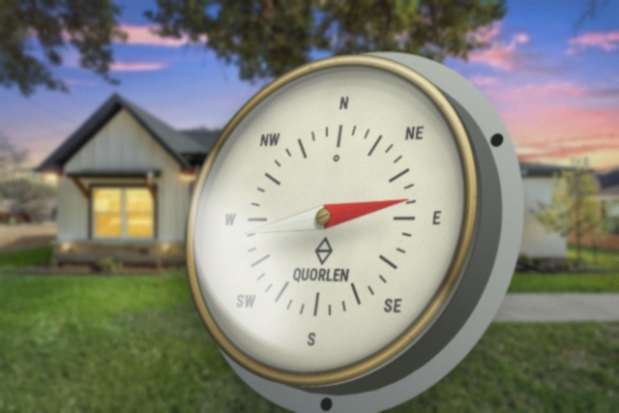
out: **80** °
